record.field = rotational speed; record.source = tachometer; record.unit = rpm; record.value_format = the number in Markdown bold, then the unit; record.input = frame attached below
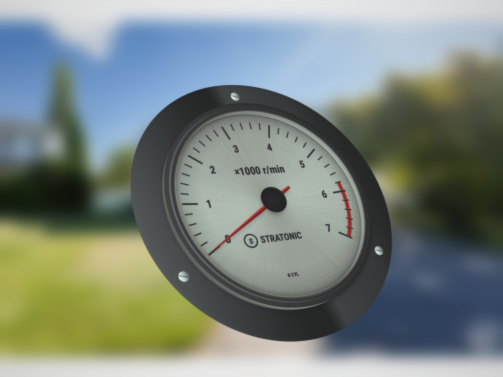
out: **0** rpm
